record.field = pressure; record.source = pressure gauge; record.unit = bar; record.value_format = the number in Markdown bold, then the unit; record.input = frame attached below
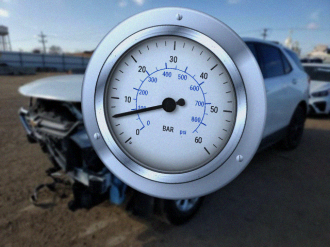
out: **6** bar
